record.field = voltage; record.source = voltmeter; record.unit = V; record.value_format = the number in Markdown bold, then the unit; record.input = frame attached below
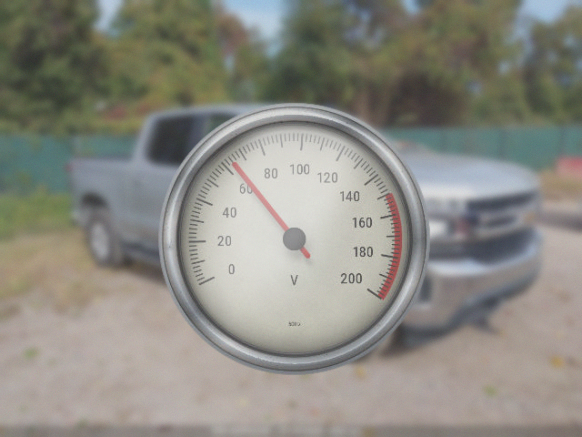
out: **64** V
